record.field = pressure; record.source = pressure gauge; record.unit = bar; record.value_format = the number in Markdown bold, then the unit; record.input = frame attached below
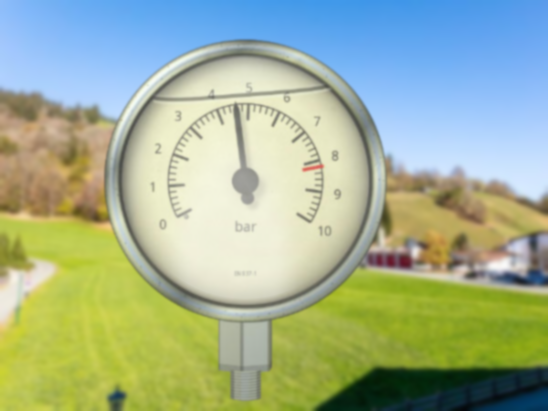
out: **4.6** bar
